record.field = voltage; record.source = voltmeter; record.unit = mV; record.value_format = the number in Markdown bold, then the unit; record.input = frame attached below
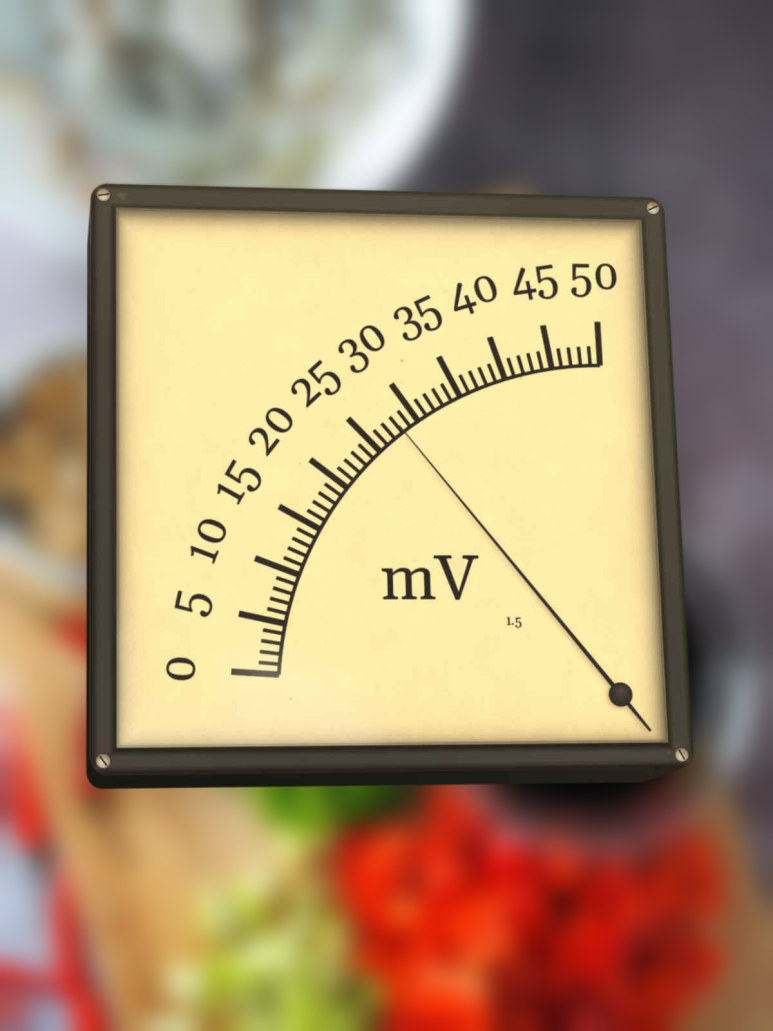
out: **28** mV
